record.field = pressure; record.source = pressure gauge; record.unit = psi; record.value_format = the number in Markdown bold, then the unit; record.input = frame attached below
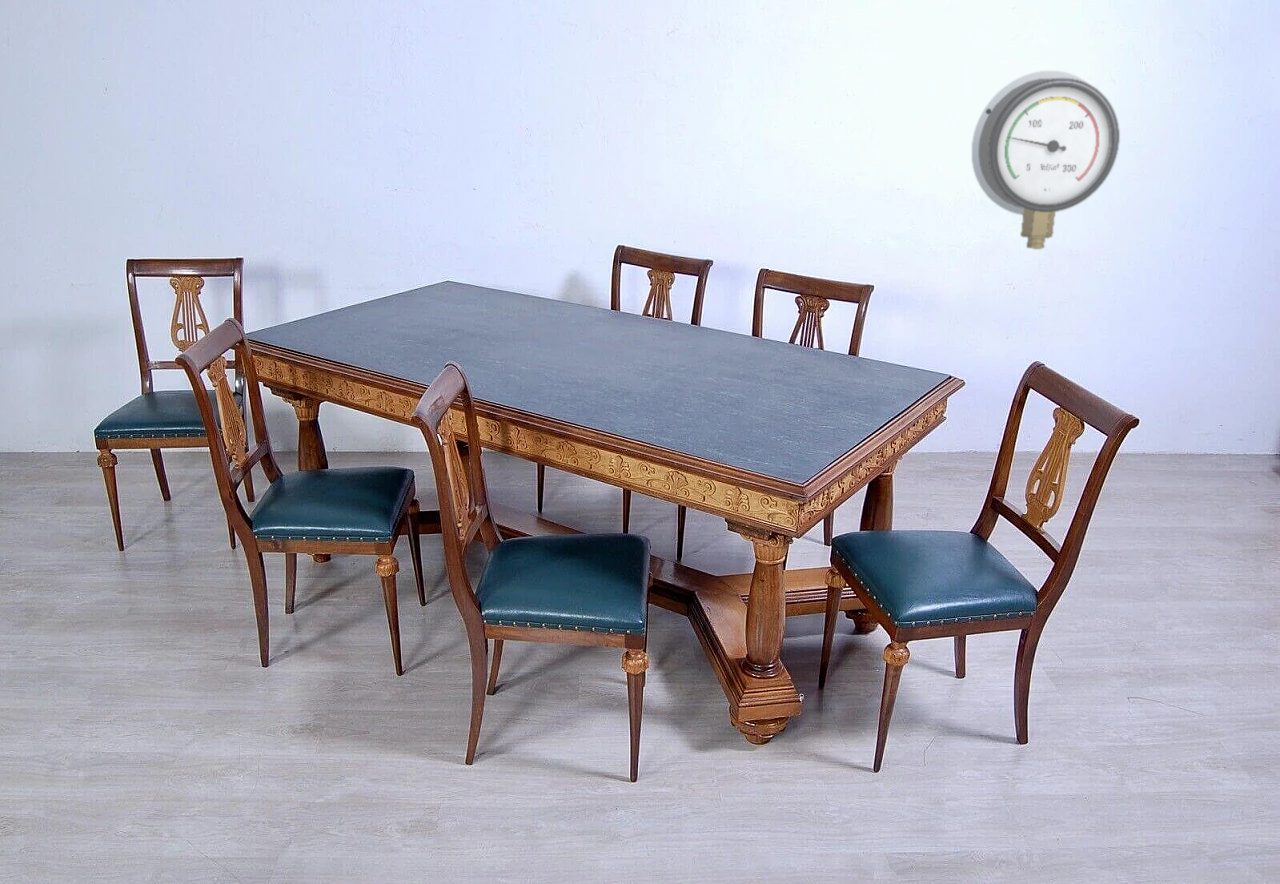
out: **60** psi
